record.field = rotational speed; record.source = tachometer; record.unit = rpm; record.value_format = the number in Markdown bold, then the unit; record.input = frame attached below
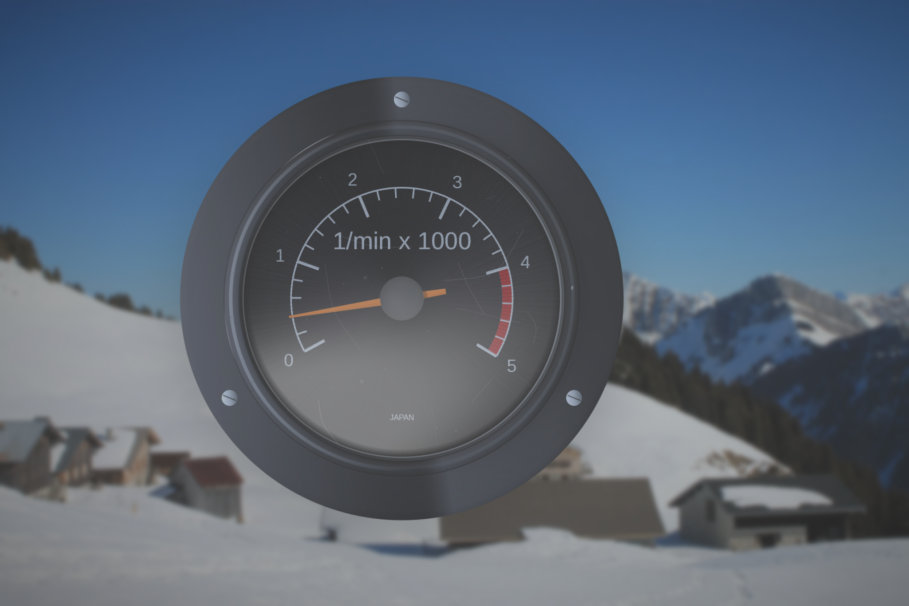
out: **400** rpm
